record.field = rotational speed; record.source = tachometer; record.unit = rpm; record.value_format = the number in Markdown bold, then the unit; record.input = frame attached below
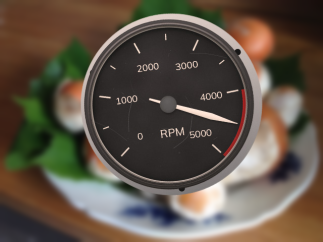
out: **4500** rpm
